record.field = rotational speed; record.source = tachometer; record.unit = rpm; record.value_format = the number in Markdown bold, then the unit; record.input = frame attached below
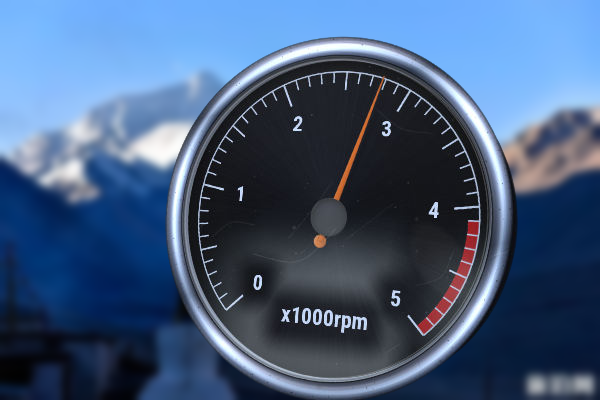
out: **2800** rpm
